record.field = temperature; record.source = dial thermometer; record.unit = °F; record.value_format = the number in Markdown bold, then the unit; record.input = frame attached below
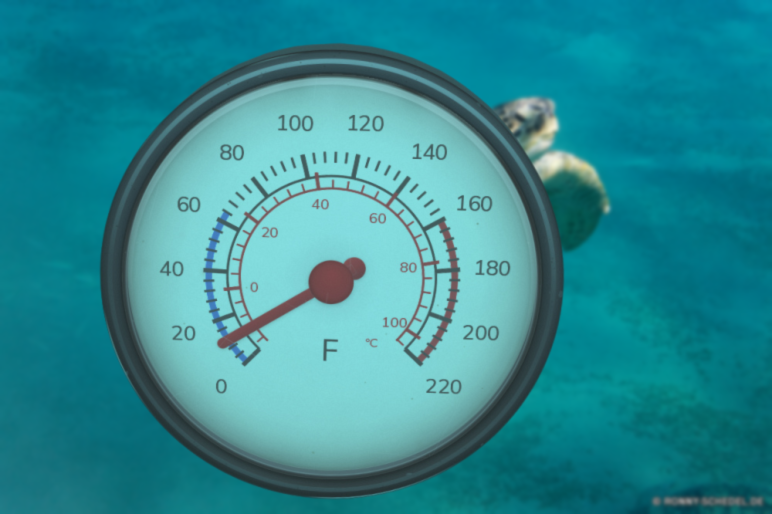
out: **12** °F
